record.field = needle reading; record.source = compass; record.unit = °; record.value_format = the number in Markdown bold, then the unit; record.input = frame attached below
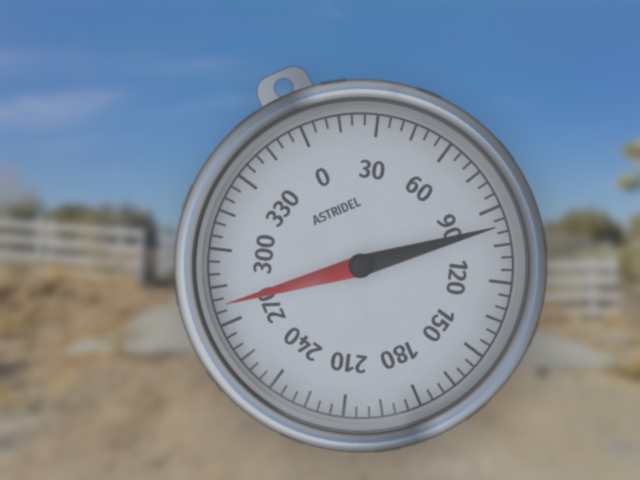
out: **277.5** °
